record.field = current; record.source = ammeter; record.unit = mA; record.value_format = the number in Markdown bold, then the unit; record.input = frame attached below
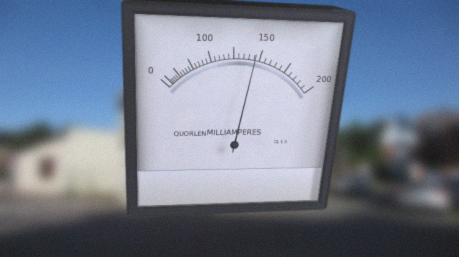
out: **145** mA
